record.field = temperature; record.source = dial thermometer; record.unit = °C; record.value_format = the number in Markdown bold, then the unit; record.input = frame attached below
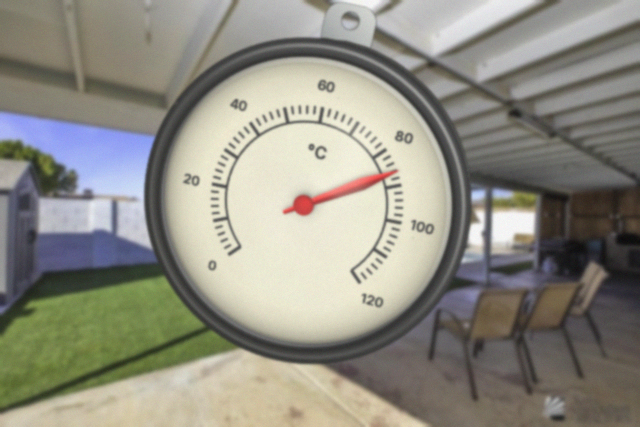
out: **86** °C
